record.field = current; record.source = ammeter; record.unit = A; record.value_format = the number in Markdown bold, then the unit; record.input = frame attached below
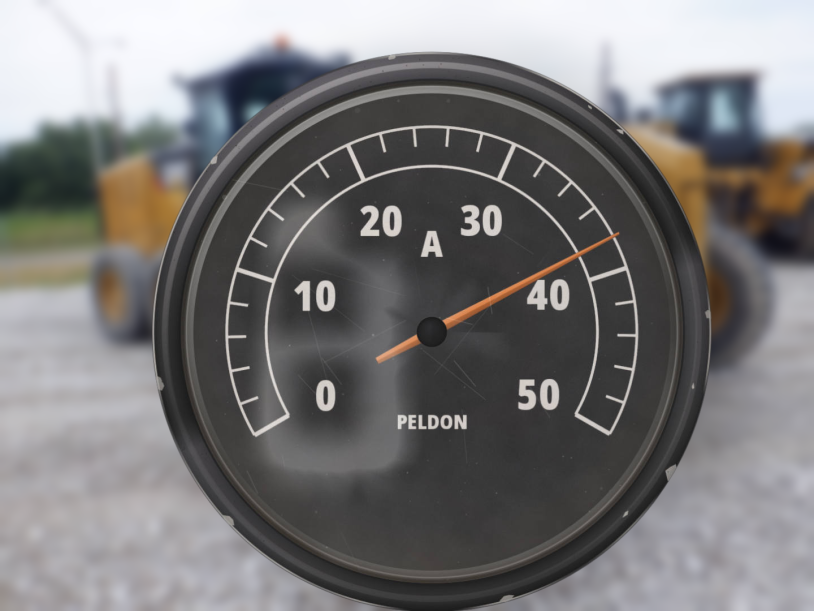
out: **38** A
